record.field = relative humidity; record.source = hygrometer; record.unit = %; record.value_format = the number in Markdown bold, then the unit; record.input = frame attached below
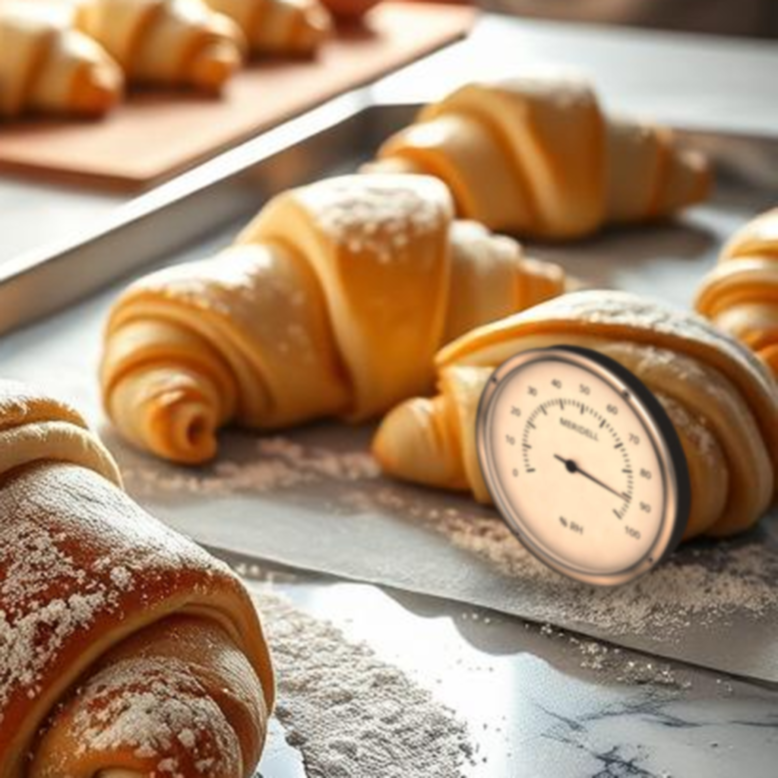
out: **90** %
